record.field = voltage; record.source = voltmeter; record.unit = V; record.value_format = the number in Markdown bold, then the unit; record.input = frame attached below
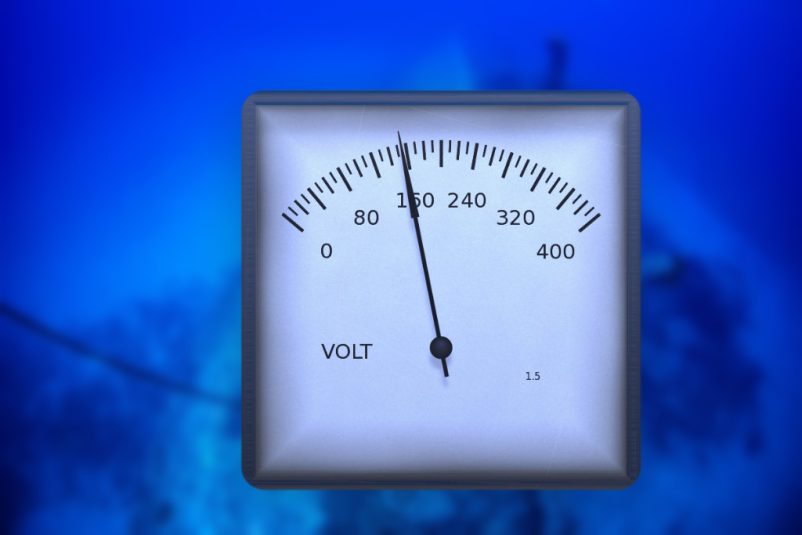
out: **155** V
